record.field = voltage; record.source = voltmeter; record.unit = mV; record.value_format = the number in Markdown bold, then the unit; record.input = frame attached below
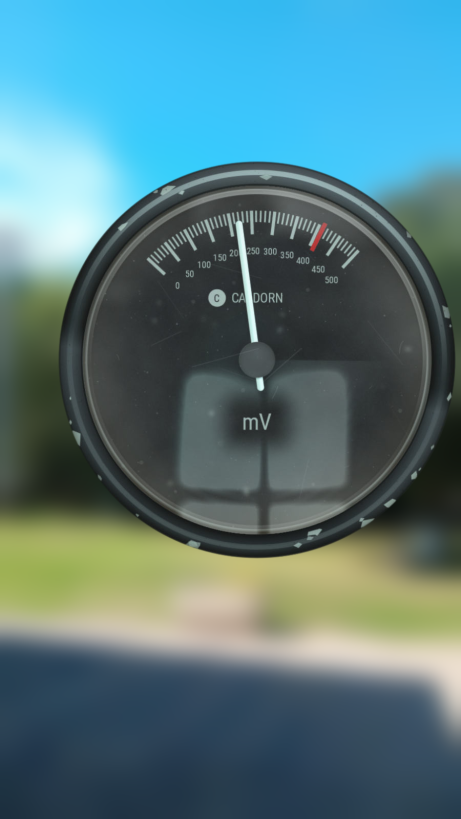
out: **220** mV
